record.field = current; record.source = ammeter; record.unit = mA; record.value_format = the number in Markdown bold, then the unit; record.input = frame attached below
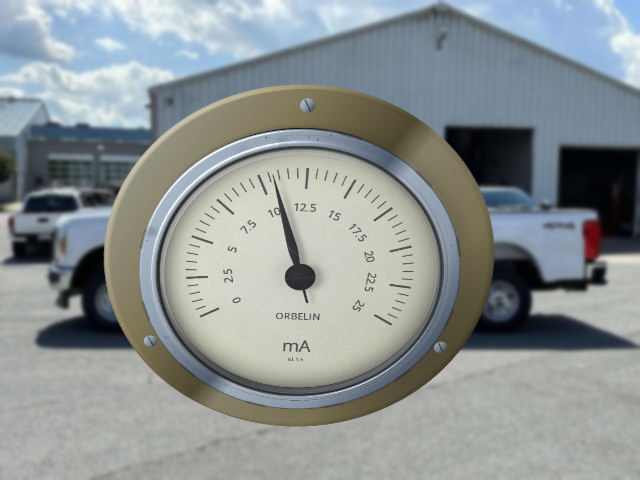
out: **10.75** mA
